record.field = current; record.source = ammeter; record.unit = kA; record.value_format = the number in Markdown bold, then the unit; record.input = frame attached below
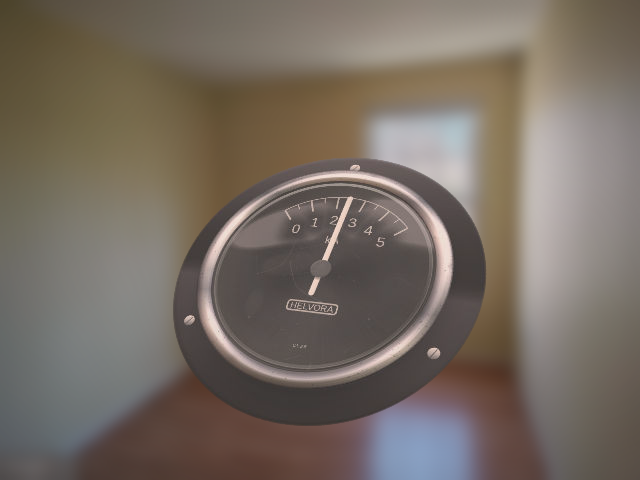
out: **2.5** kA
